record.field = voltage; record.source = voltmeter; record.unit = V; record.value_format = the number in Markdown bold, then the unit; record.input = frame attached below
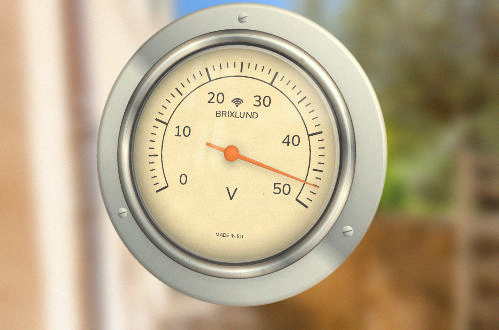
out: **47** V
